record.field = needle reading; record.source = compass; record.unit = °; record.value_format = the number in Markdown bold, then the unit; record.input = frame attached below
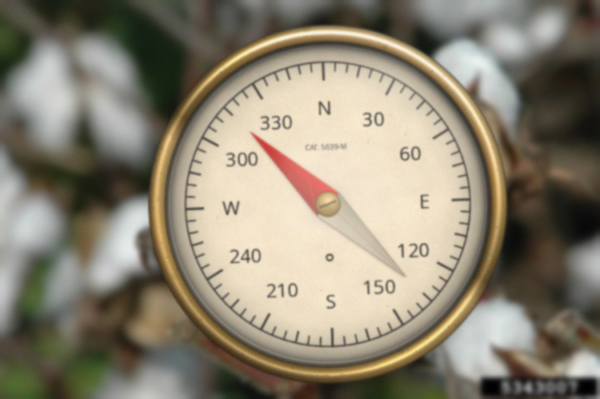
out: **315** °
